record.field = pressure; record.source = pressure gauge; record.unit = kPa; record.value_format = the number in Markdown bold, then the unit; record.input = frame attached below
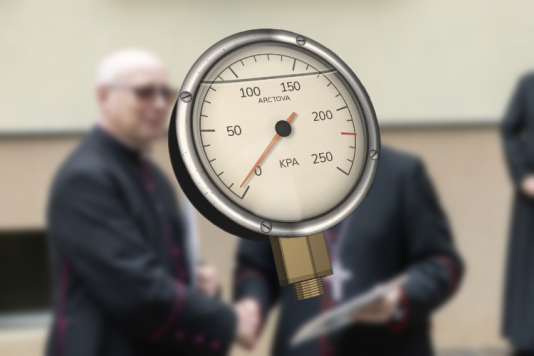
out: **5** kPa
